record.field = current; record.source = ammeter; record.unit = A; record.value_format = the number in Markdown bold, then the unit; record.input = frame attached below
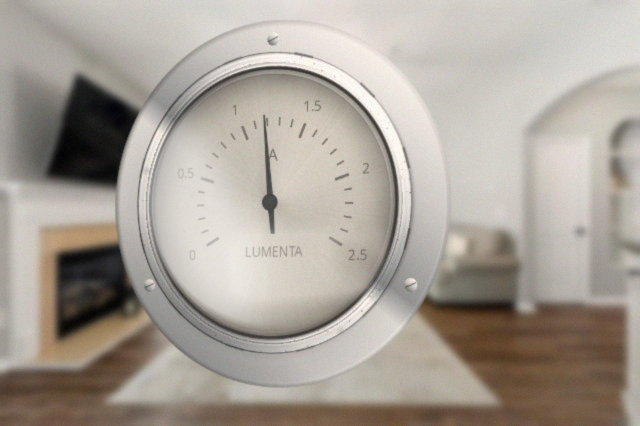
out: **1.2** A
